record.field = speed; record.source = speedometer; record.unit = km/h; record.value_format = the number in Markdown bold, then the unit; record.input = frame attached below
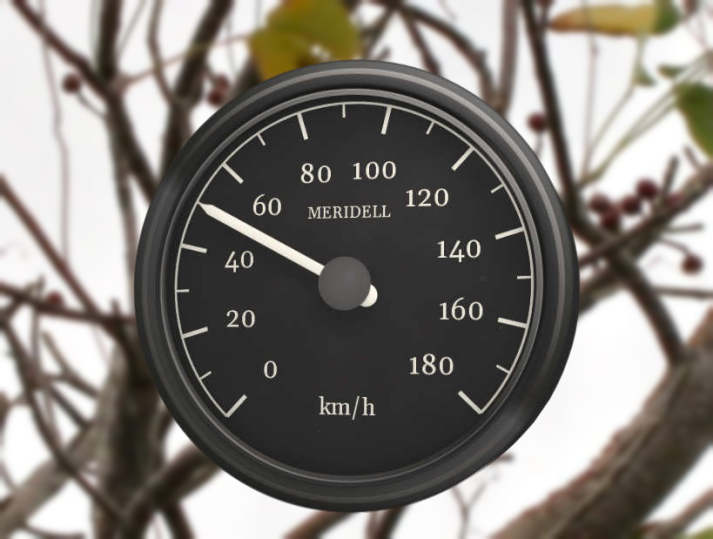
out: **50** km/h
